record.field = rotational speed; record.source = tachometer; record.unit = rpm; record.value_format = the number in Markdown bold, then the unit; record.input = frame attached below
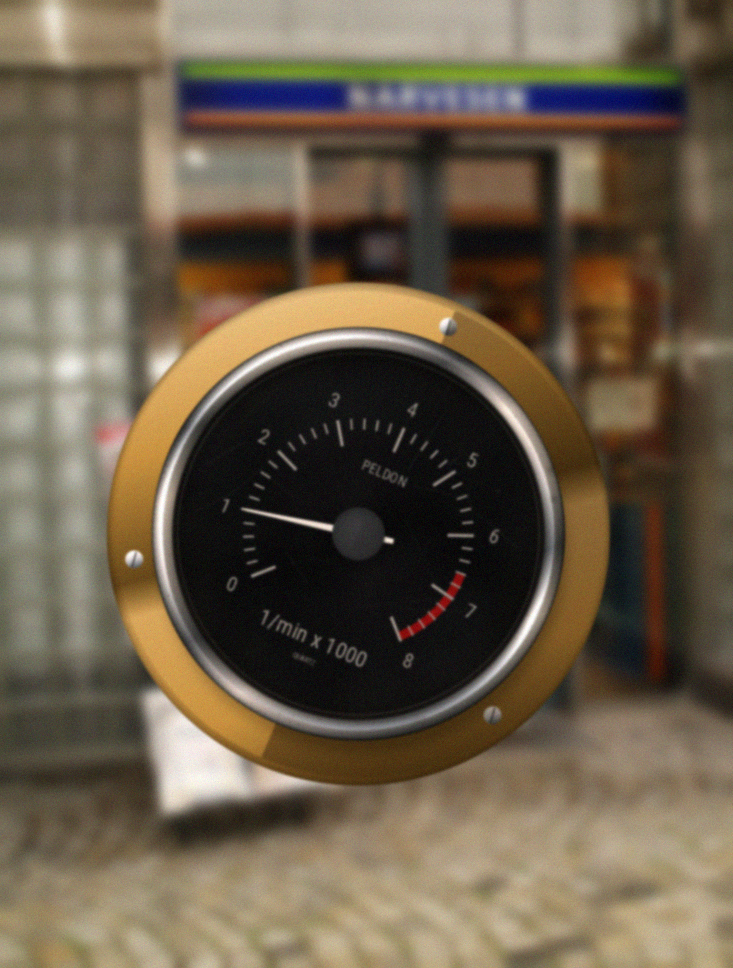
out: **1000** rpm
